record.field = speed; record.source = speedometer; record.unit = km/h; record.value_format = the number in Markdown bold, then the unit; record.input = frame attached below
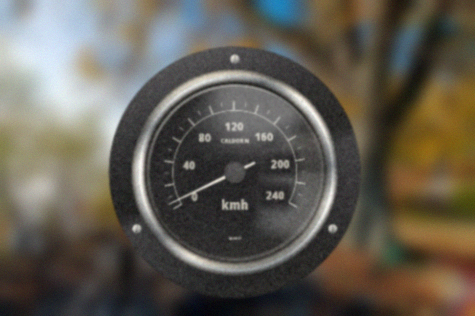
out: **5** km/h
